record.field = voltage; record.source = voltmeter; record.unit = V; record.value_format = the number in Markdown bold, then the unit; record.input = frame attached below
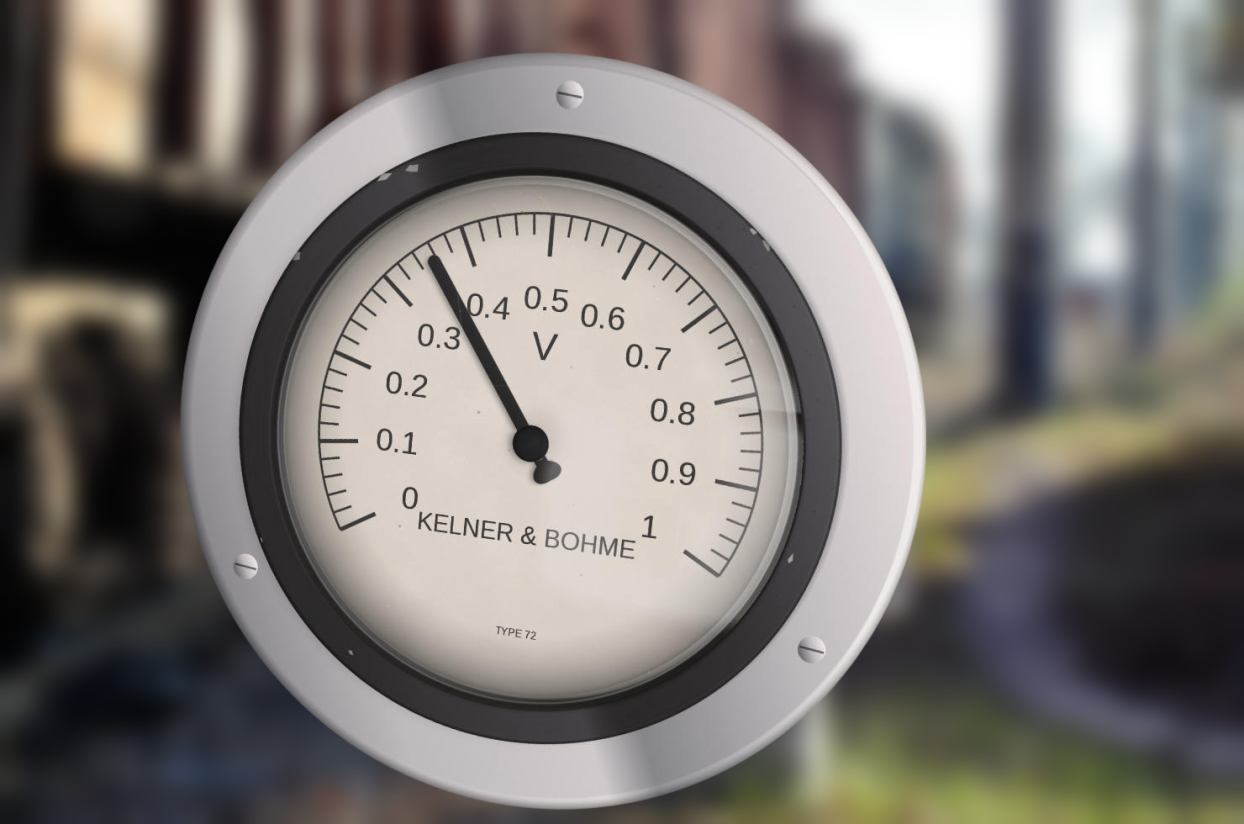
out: **0.36** V
